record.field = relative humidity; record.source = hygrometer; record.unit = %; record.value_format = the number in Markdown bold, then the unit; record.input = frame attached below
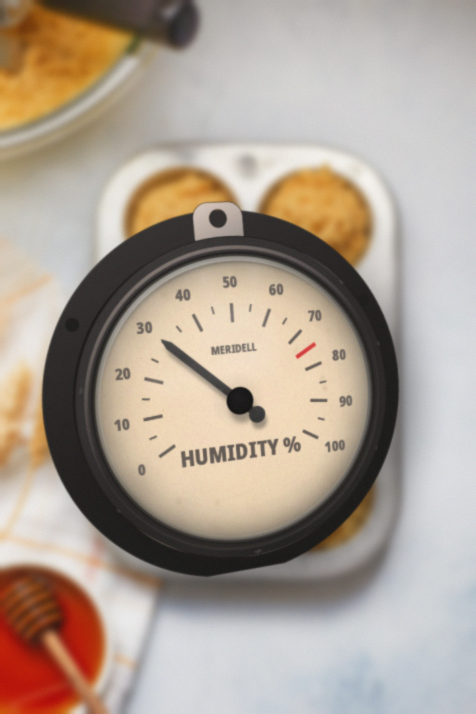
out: **30** %
